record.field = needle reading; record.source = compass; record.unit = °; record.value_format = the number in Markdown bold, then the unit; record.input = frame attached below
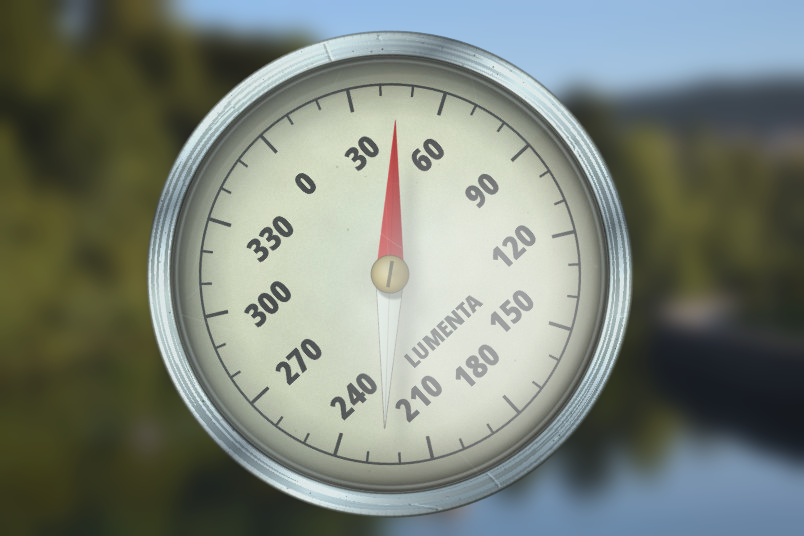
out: **45** °
